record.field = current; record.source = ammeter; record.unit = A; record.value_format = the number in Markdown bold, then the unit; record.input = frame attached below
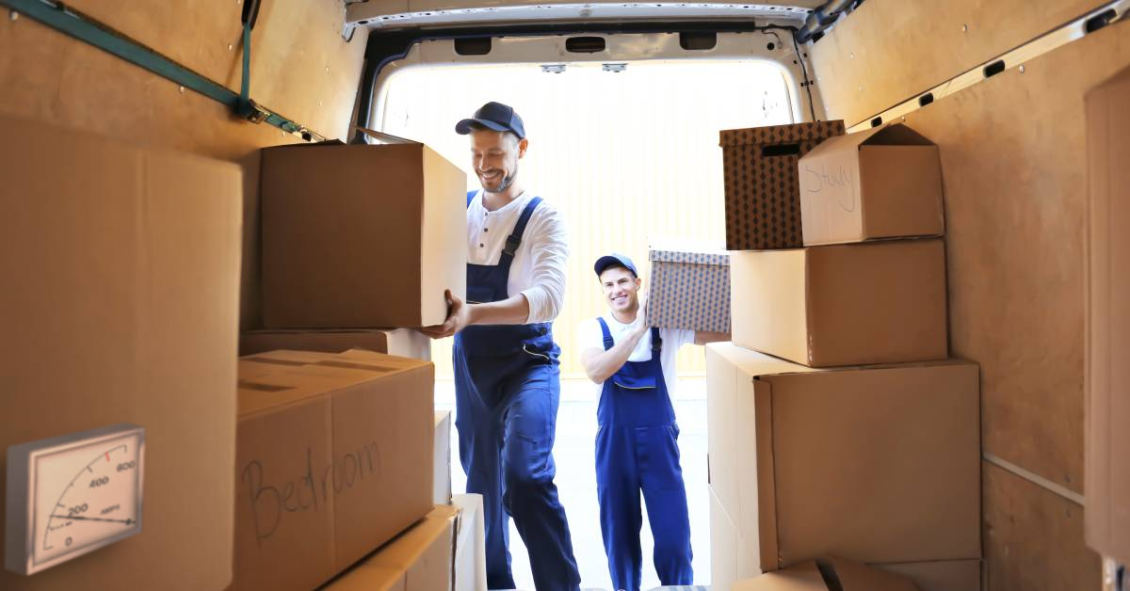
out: **150** A
